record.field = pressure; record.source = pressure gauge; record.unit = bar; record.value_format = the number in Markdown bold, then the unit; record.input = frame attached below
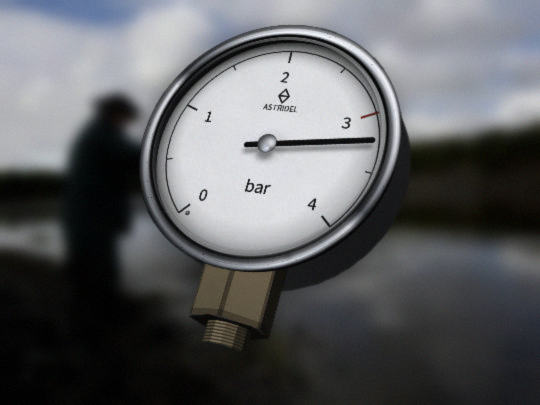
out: **3.25** bar
